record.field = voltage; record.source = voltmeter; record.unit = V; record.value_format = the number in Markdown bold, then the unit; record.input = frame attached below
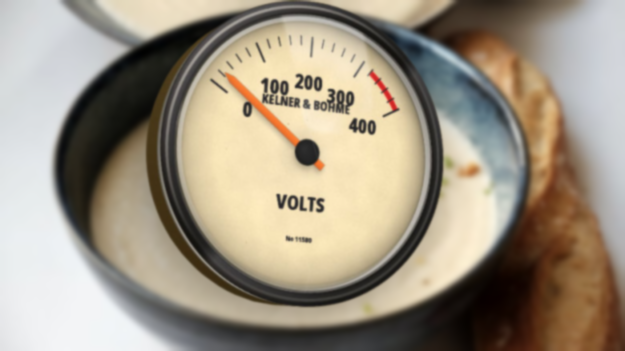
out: **20** V
